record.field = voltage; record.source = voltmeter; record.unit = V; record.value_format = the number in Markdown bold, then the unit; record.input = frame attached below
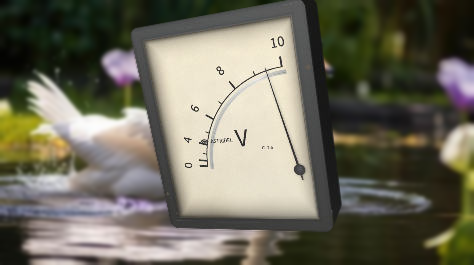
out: **9.5** V
